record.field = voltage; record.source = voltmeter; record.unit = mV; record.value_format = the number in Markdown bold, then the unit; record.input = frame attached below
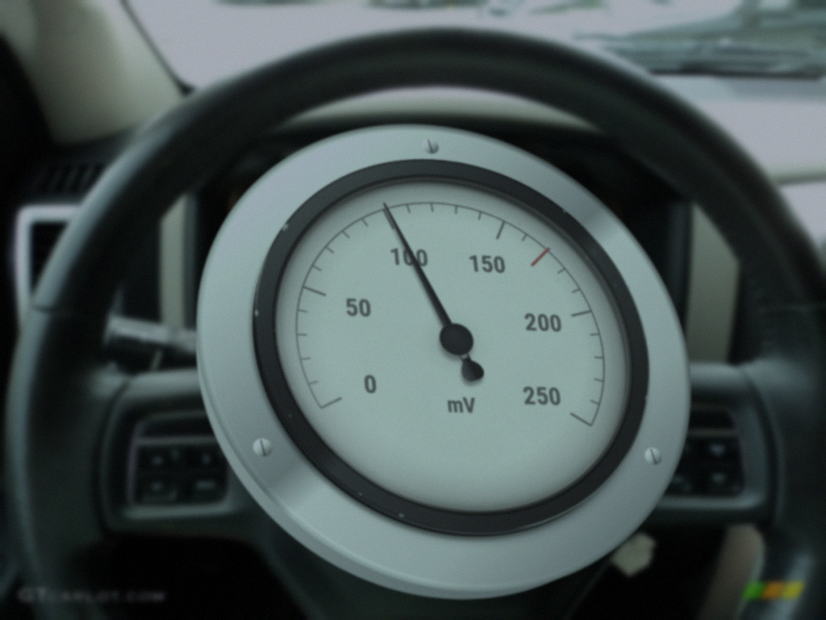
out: **100** mV
